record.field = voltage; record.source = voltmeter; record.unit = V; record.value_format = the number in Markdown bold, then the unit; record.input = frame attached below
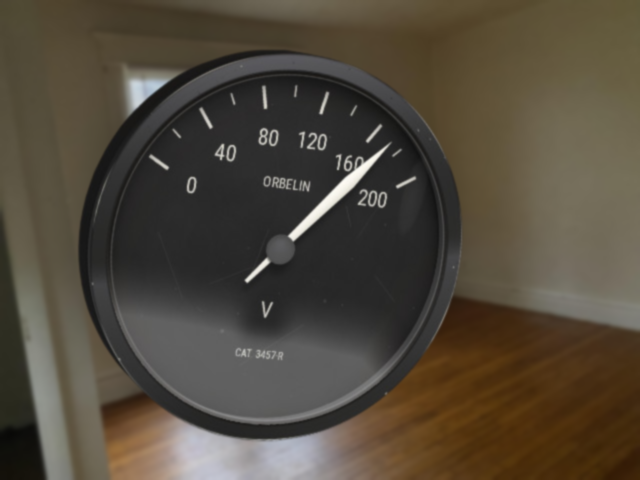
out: **170** V
